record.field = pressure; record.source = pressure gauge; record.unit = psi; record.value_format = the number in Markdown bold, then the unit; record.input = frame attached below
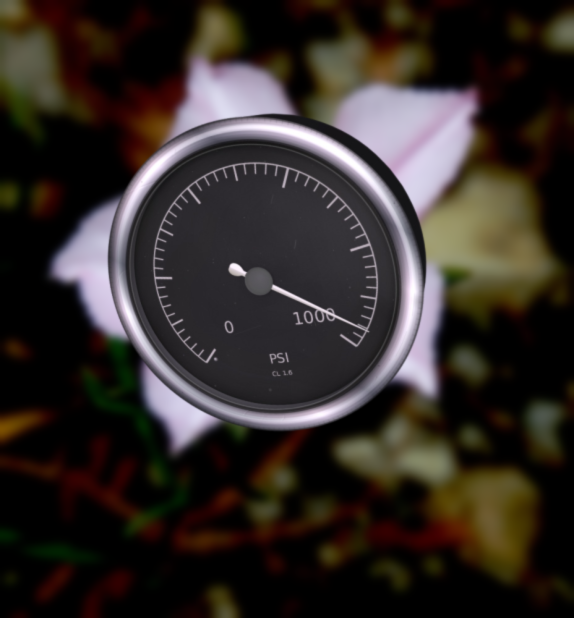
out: **960** psi
